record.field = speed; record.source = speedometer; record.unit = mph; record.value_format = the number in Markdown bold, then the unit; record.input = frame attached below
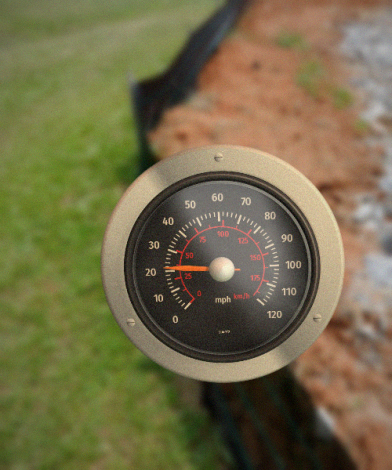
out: **22** mph
